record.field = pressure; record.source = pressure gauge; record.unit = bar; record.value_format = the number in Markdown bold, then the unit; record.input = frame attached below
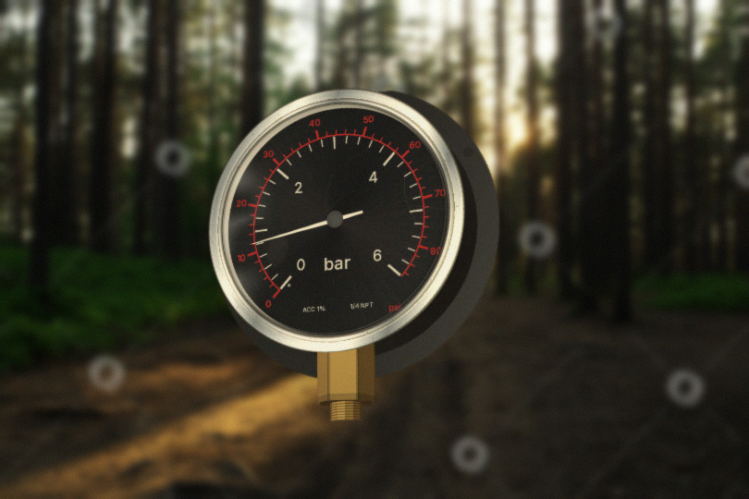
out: **0.8** bar
